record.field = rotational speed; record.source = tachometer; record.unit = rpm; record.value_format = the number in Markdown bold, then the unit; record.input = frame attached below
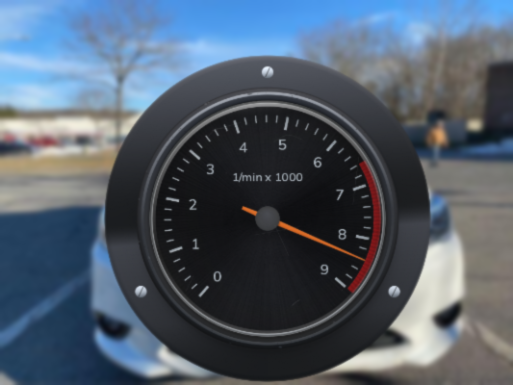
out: **8400** rpm
